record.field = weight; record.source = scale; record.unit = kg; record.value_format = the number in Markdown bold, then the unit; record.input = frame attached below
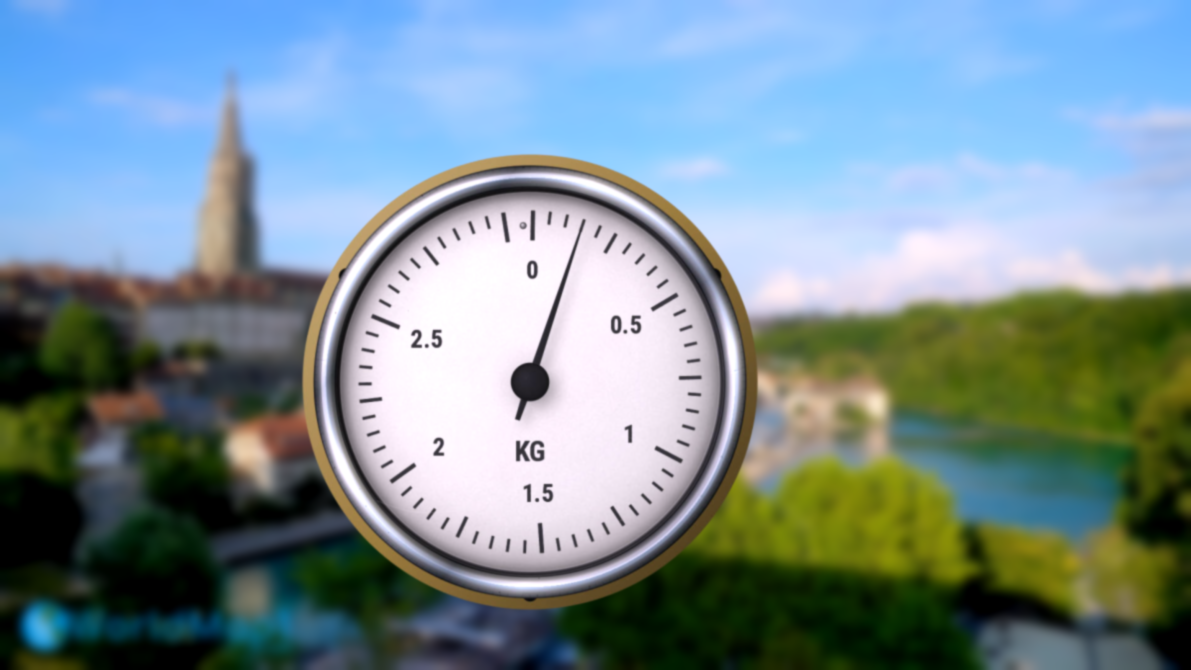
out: **0.15** kg
